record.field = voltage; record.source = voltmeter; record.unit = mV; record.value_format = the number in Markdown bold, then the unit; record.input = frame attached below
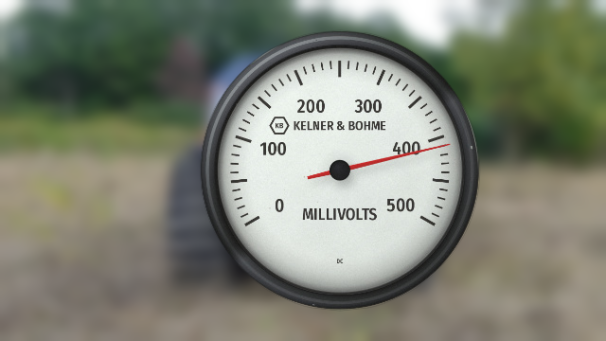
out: **410** mV
